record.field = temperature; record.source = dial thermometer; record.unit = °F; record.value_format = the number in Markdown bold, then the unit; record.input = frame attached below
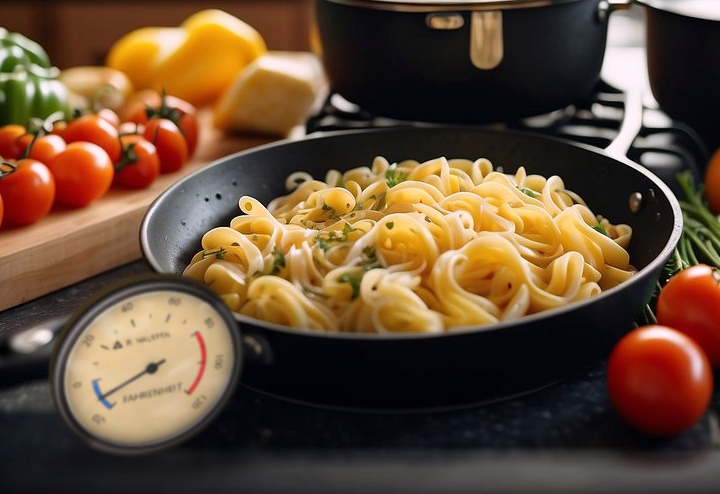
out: **-10** °F
